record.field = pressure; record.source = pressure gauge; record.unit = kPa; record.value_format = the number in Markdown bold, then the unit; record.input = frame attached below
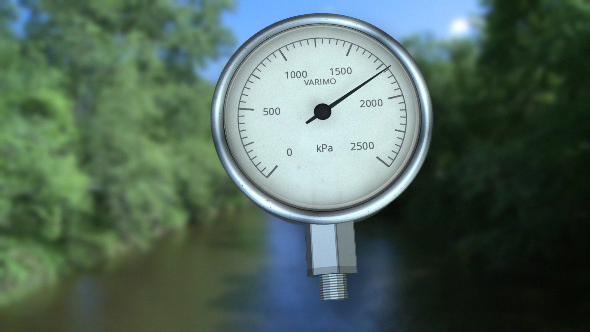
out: **1800** kPa
